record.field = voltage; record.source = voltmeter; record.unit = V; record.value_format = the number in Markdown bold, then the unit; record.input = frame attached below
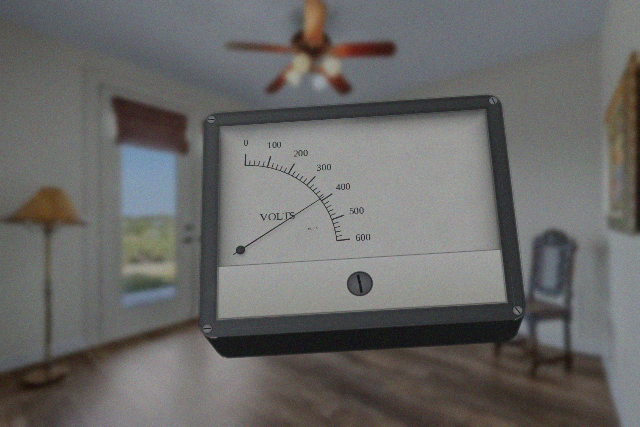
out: **400** V
